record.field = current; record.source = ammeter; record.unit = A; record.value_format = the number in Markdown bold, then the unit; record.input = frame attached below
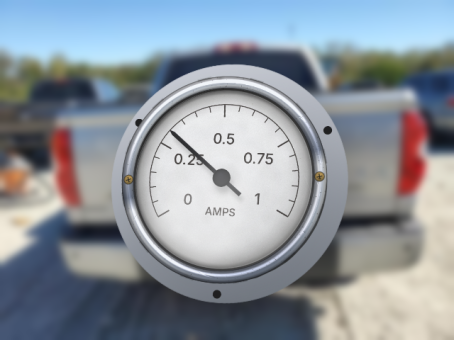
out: **0.3** A
